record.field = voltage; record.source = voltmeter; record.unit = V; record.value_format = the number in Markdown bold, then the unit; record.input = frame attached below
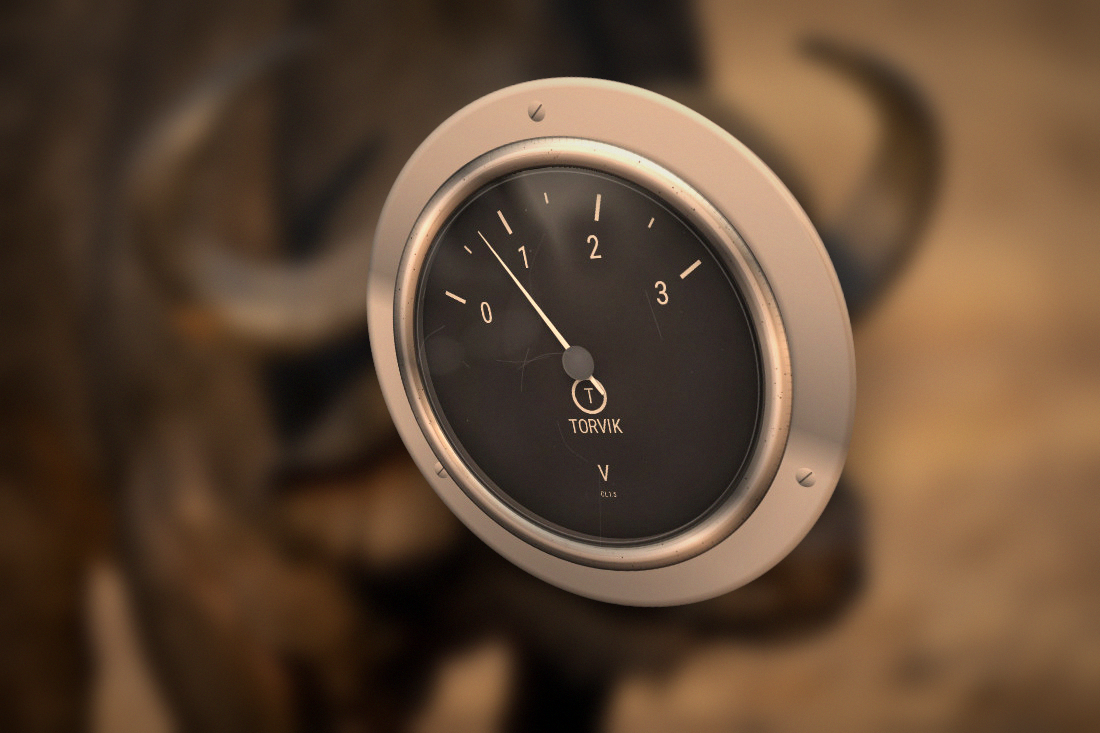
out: **0.75** V
